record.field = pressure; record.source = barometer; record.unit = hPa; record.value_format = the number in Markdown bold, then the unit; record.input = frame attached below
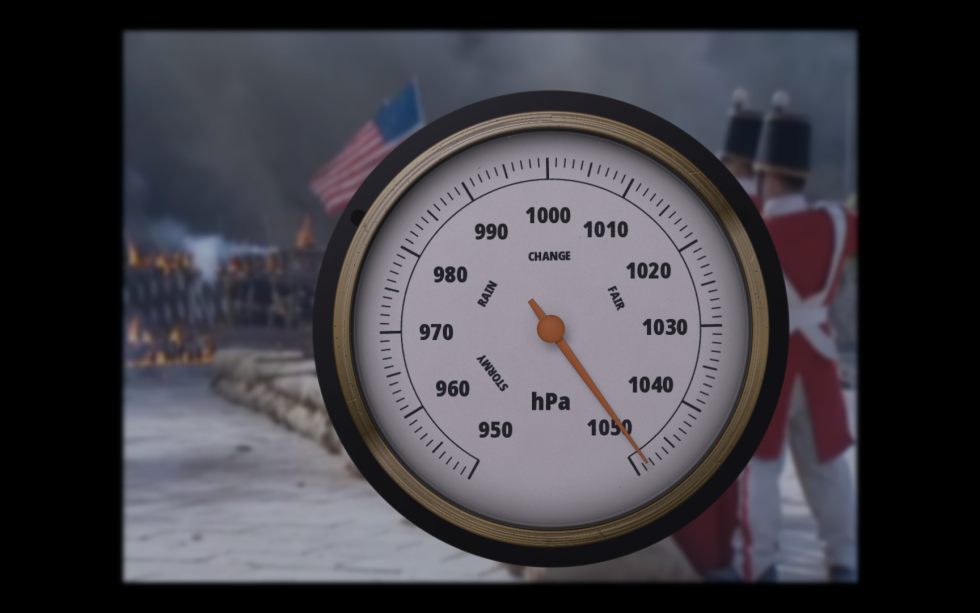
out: **1048.5** hPa
